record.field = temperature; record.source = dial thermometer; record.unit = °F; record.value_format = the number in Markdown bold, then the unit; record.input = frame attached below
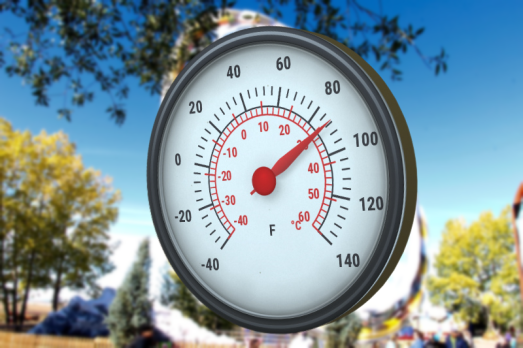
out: **88** °F
